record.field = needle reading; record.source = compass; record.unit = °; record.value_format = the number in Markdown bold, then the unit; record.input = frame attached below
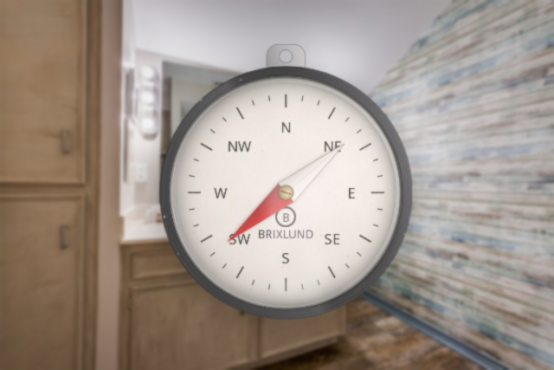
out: **230** °
